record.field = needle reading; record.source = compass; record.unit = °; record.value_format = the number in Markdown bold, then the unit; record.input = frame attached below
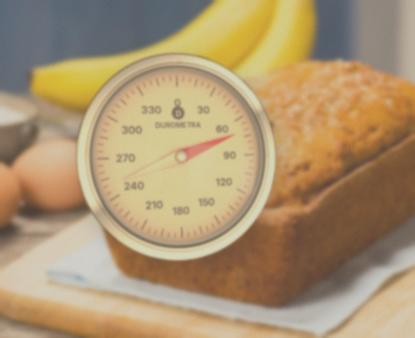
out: **70** °
